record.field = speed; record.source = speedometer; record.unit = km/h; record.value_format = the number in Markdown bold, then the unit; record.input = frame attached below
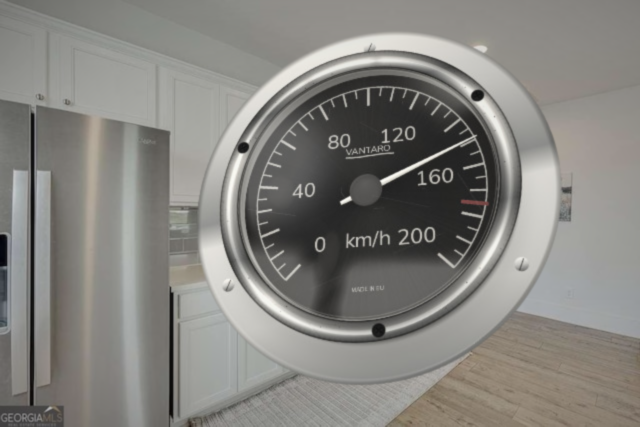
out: **150** km/h
